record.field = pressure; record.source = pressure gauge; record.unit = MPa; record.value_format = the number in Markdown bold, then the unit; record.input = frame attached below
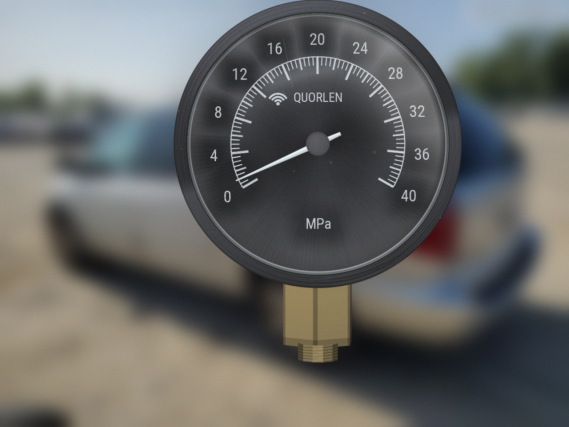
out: **1** MPa
